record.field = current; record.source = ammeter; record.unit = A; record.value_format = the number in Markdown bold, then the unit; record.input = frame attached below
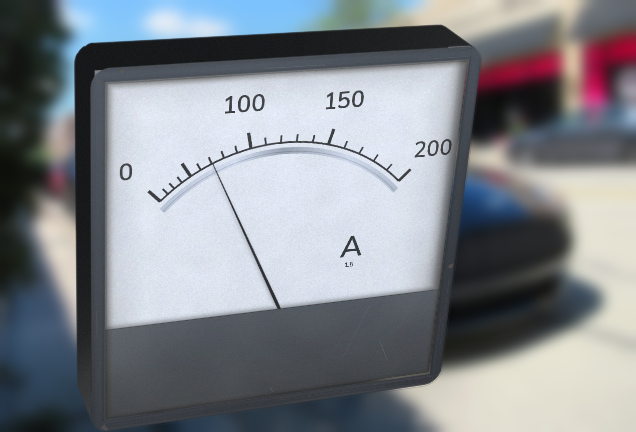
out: **70** A
